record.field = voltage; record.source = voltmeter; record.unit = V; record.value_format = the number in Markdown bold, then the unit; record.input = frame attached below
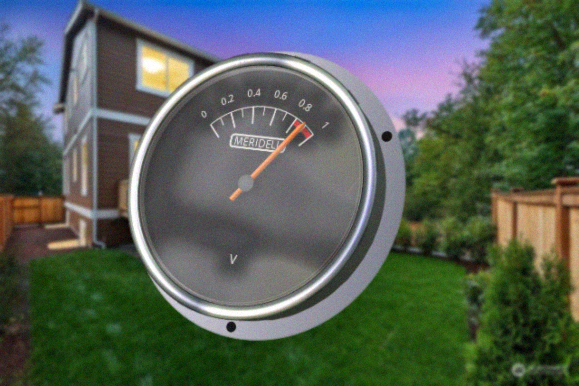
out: **0.9** V
